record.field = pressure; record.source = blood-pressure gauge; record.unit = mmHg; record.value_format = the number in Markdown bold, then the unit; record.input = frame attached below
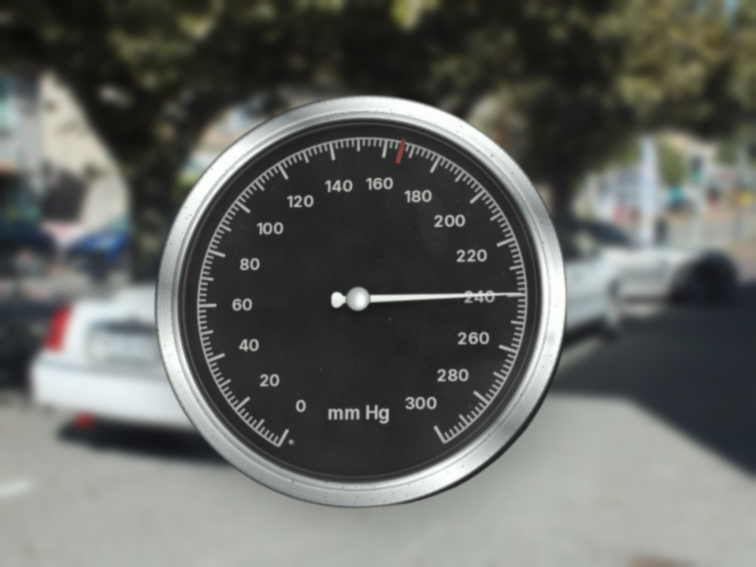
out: **240** mmHg
